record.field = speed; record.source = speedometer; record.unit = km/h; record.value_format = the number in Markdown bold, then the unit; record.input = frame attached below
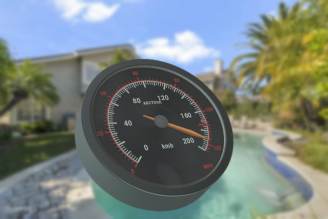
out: **190** km/h
